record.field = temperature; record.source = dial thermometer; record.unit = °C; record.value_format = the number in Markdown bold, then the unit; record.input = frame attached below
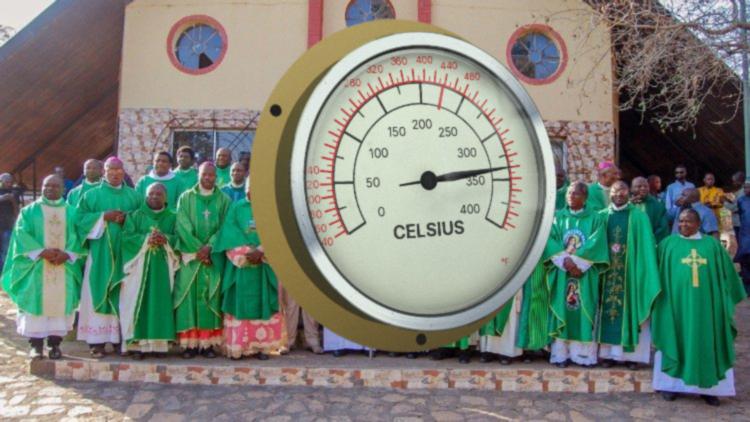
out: **337.5** °C
